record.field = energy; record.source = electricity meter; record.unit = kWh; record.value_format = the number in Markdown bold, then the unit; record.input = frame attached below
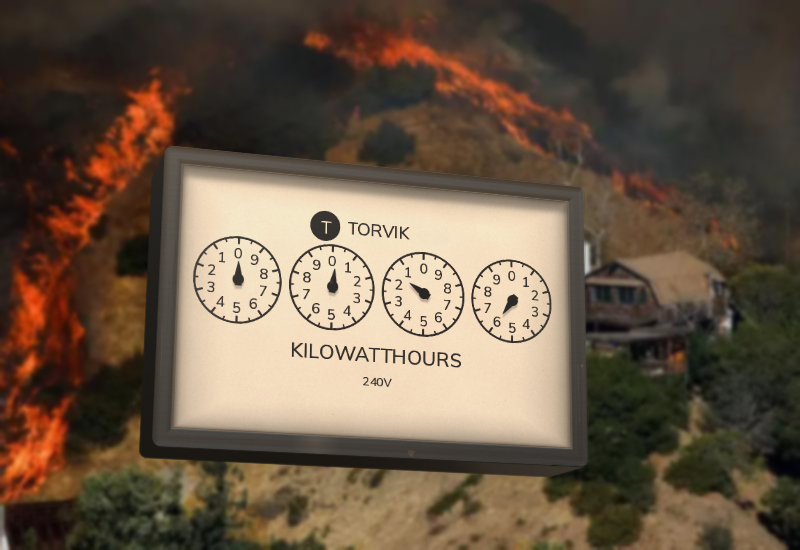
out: **16** kWh
